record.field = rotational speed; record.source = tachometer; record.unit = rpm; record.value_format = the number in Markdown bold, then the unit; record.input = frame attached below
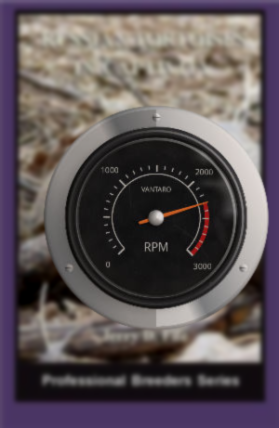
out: **2300** rpm
